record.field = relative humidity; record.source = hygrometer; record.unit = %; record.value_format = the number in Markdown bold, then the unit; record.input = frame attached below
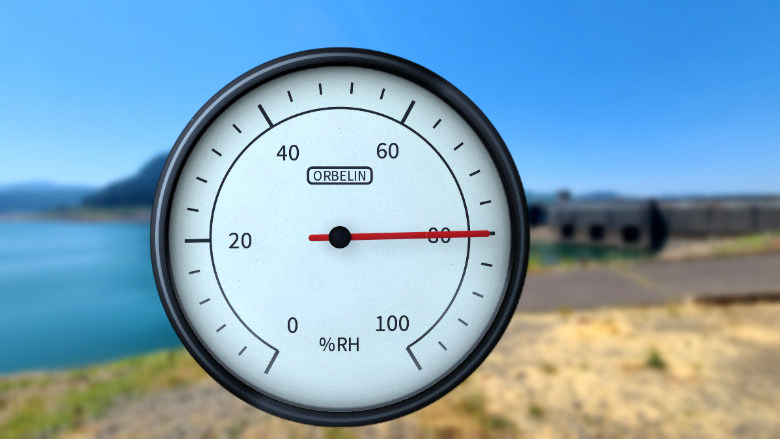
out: **80** %
